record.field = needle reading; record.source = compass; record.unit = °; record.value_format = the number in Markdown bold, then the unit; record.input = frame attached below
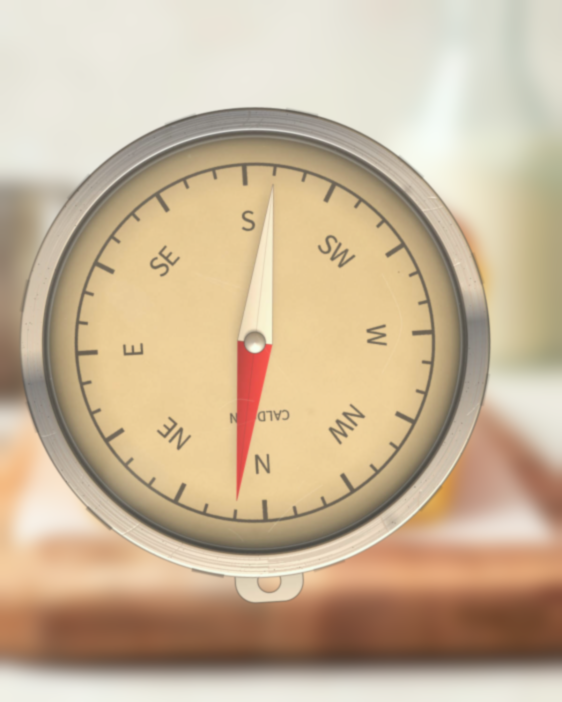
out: **10** °
